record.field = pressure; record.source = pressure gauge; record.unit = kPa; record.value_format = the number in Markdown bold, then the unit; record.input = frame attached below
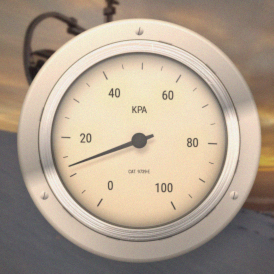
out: **12.5** kPa
